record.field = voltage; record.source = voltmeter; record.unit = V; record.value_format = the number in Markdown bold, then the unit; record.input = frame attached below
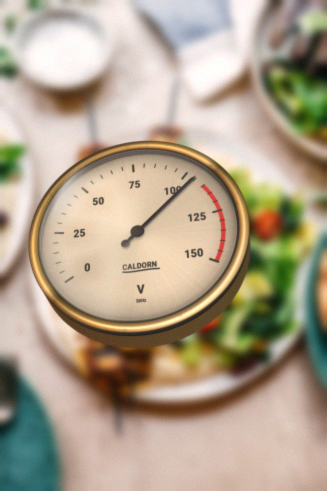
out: **105** V
